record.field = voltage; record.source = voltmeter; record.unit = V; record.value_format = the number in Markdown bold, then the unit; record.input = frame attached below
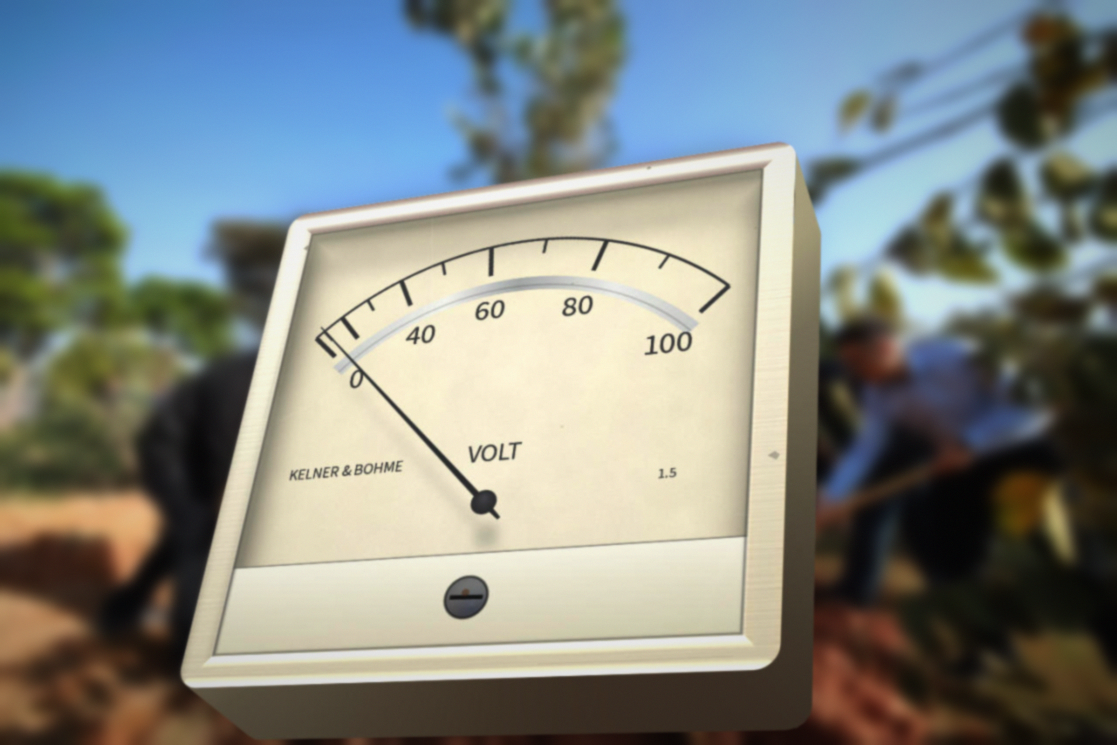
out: **10** V
